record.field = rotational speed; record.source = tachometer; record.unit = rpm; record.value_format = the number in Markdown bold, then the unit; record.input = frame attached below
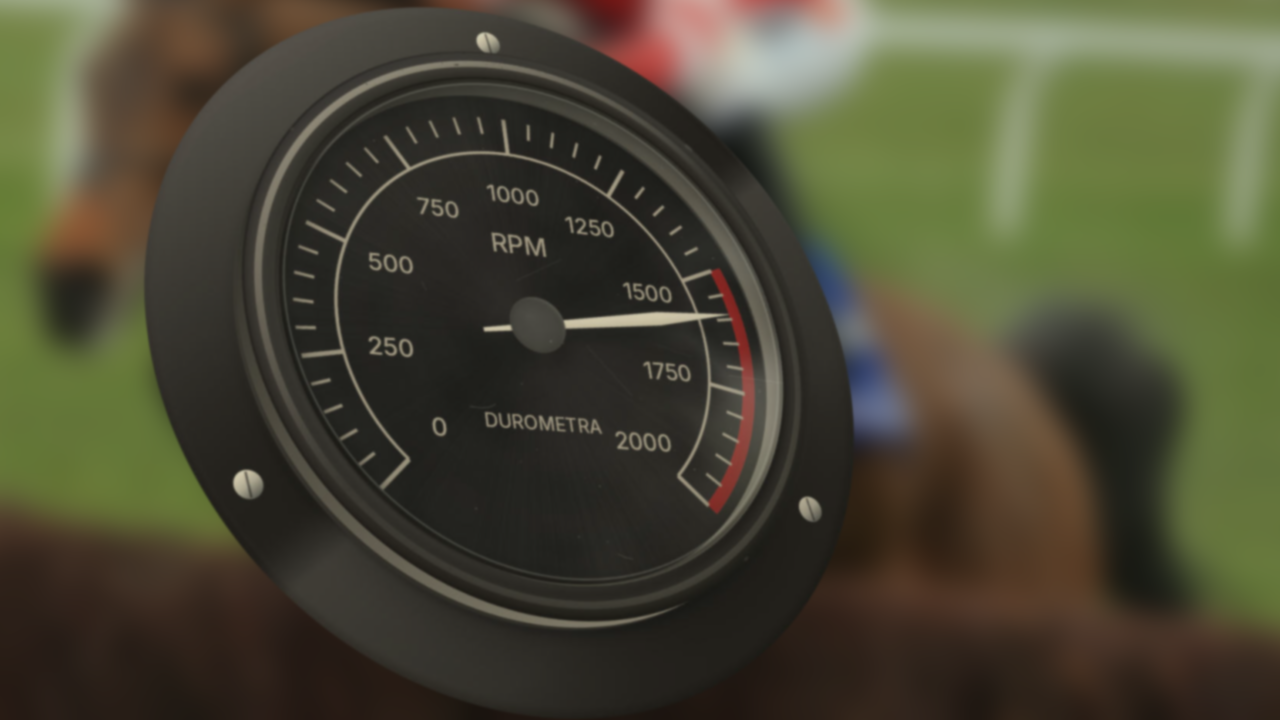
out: **1600** rpm
